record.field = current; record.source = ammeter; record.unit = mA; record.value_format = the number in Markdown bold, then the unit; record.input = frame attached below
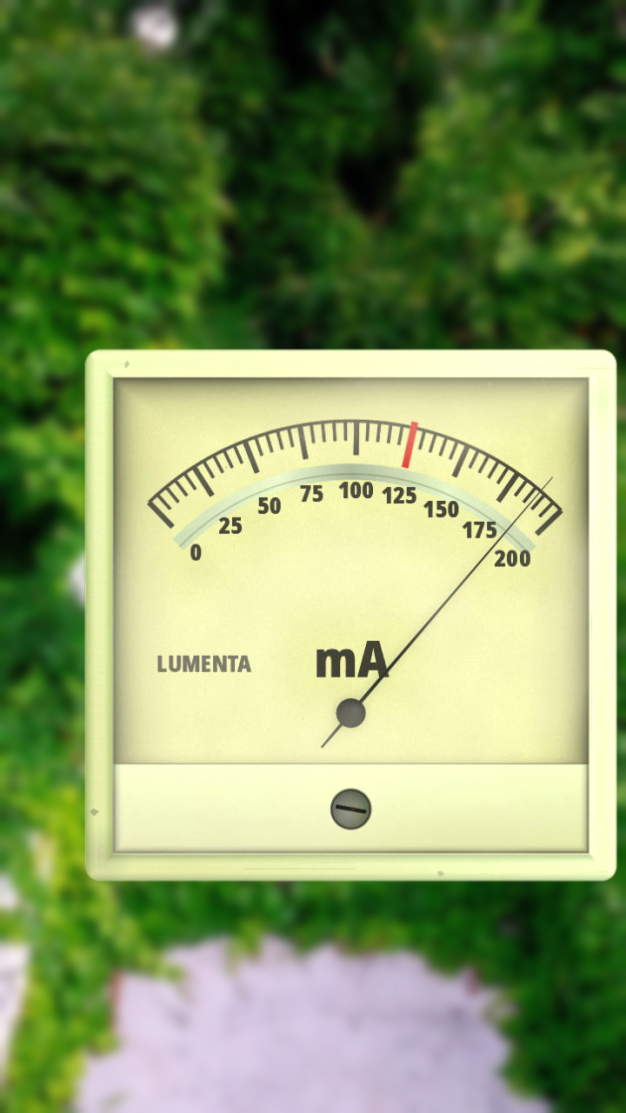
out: **187.5** mA
